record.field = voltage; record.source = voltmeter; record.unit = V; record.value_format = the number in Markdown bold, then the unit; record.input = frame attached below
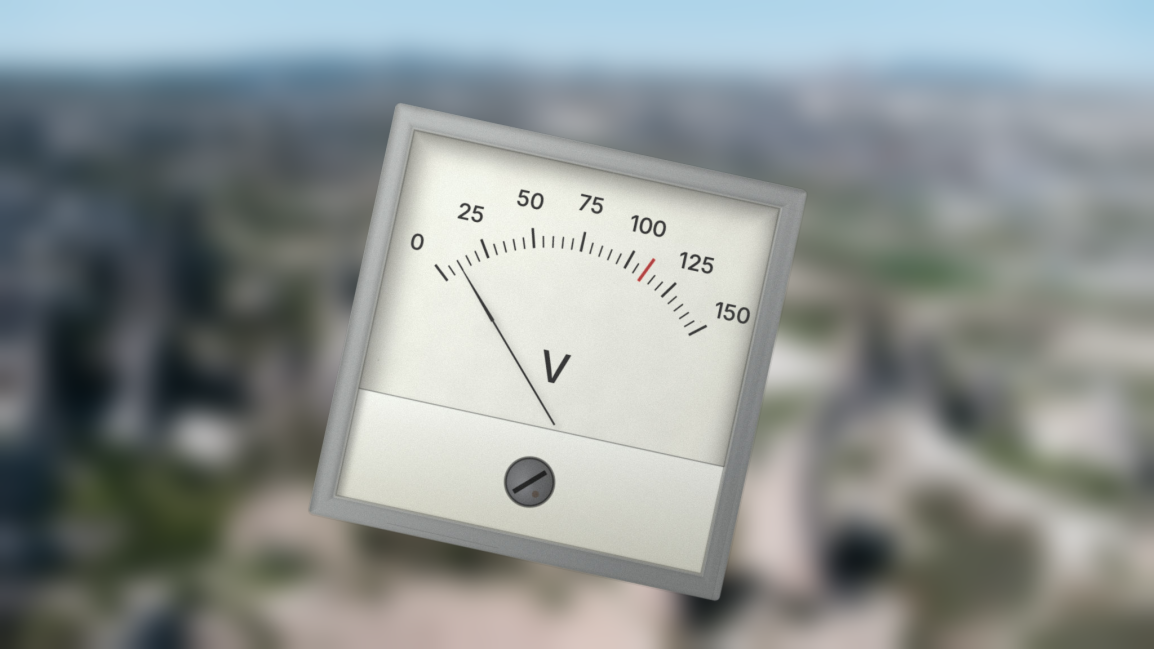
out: **10** V
